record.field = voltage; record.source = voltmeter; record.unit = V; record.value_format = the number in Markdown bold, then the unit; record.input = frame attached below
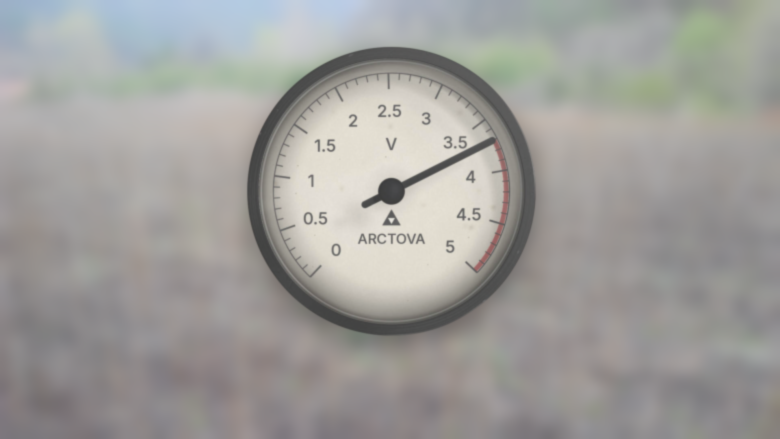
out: **3.7** V
